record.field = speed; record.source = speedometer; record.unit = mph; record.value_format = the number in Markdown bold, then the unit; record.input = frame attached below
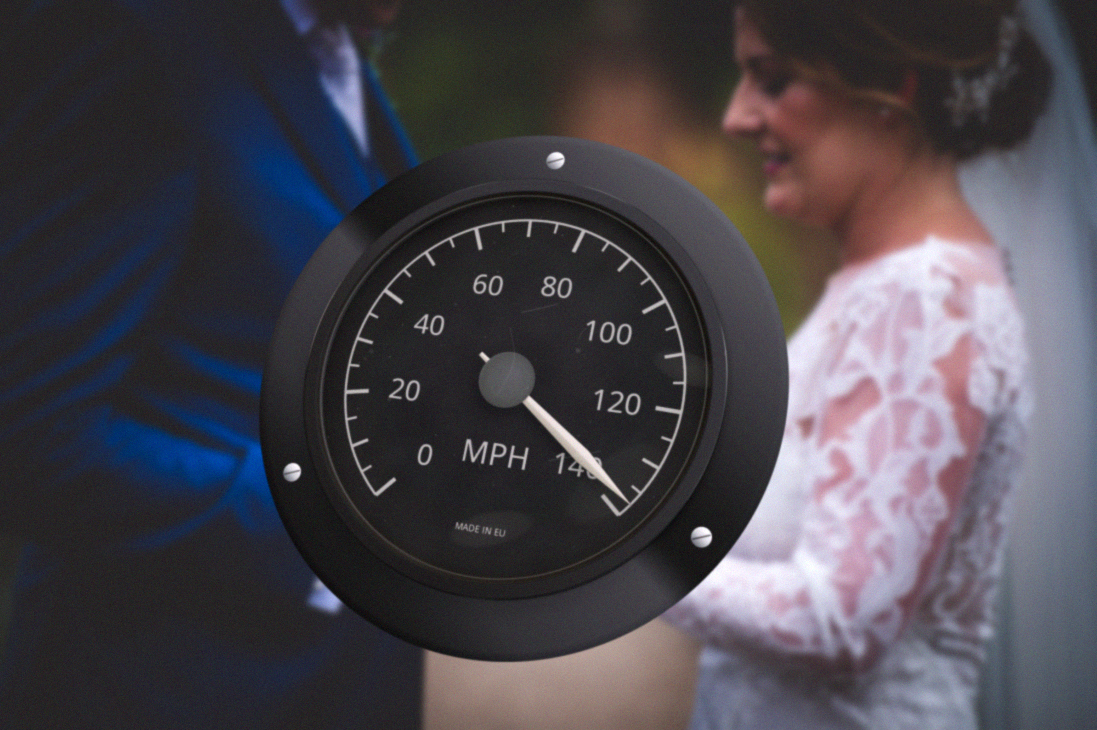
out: **137.5** mph
